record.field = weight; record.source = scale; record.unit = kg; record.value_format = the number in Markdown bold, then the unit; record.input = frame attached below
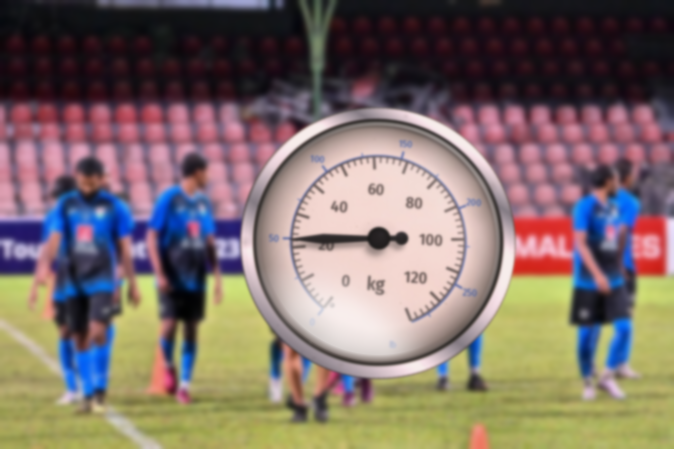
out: **22** kg
